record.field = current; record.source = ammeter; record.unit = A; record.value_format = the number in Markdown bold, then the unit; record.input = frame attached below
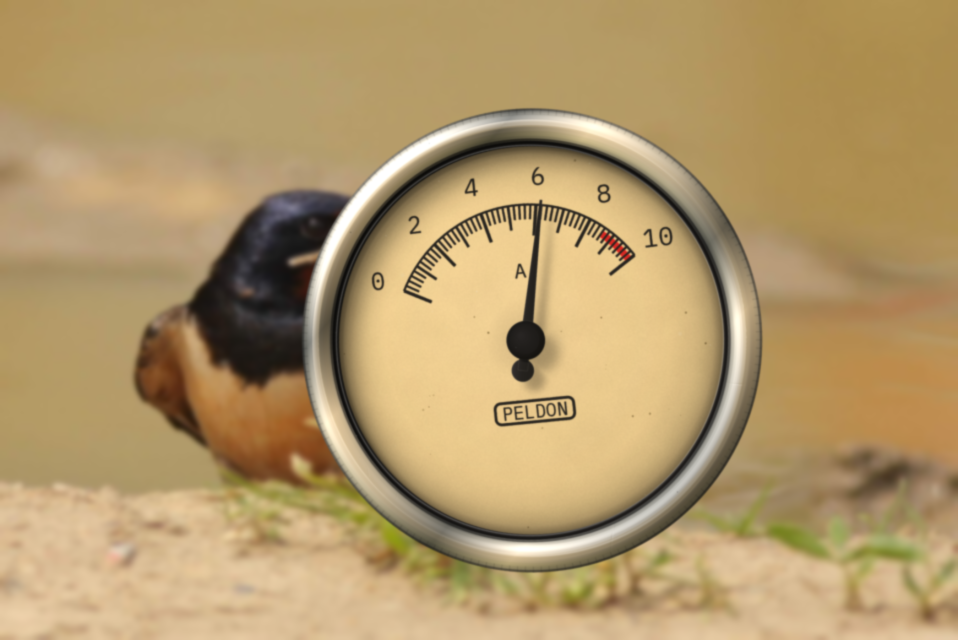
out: **6.2** A
